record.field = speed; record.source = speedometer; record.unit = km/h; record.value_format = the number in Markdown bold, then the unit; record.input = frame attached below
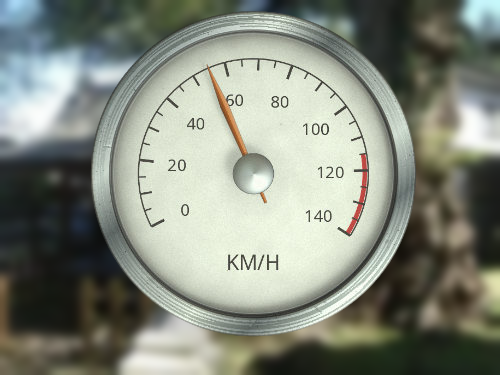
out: **55** km/h
